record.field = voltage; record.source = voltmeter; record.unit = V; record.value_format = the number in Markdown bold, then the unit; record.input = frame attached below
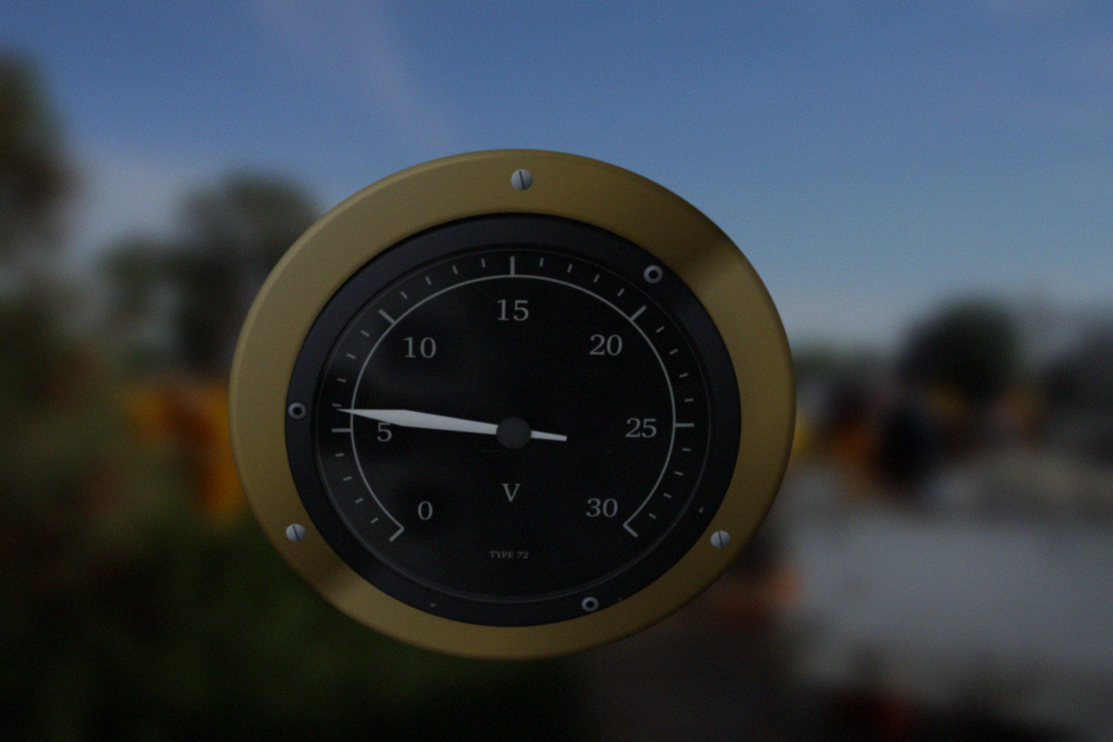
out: **6** V
